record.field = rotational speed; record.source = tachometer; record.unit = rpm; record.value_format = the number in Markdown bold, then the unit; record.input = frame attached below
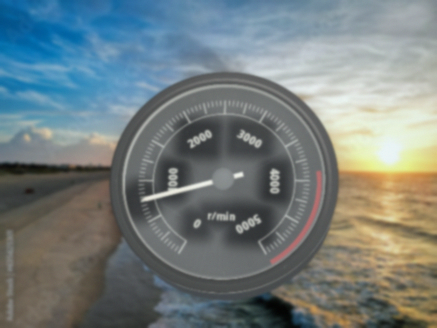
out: **750** rpm
